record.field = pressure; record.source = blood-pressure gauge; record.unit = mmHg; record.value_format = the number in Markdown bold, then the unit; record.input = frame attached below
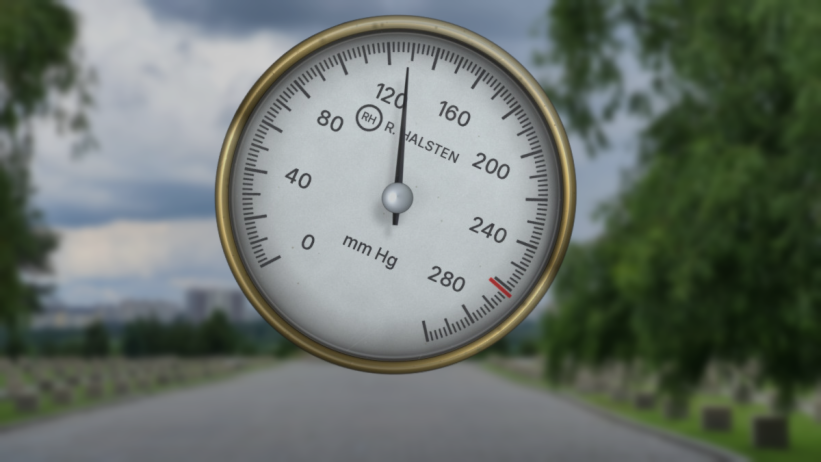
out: **128** mmHg
